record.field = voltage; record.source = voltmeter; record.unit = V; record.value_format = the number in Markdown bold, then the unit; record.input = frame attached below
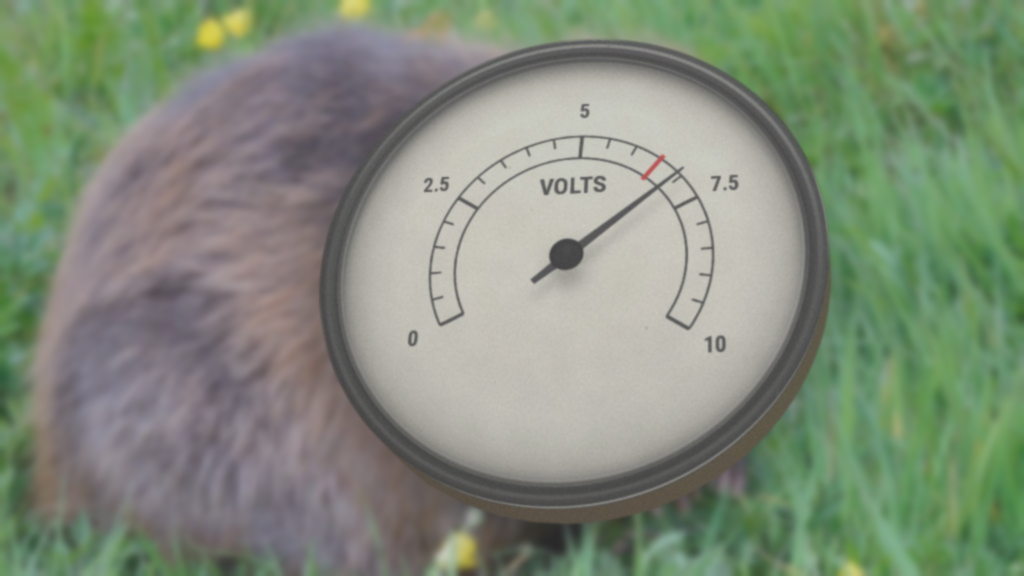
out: **7** V
